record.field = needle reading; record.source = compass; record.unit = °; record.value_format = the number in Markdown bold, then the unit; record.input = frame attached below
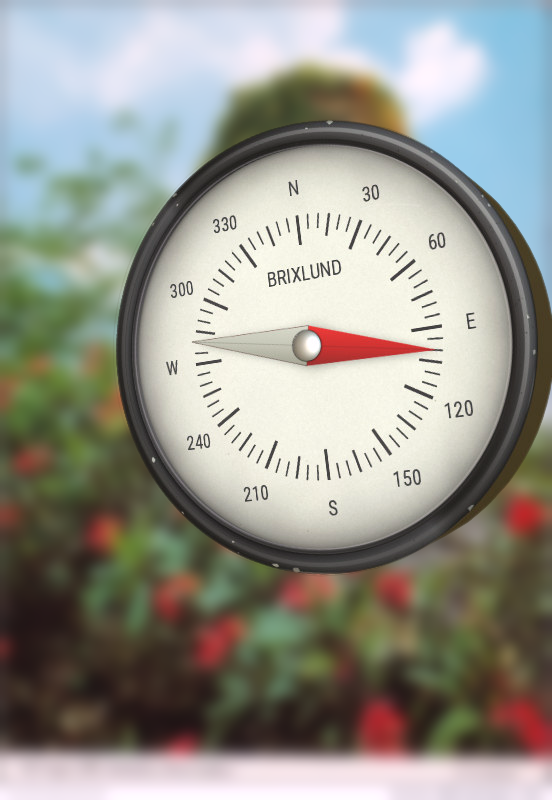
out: **100** °
